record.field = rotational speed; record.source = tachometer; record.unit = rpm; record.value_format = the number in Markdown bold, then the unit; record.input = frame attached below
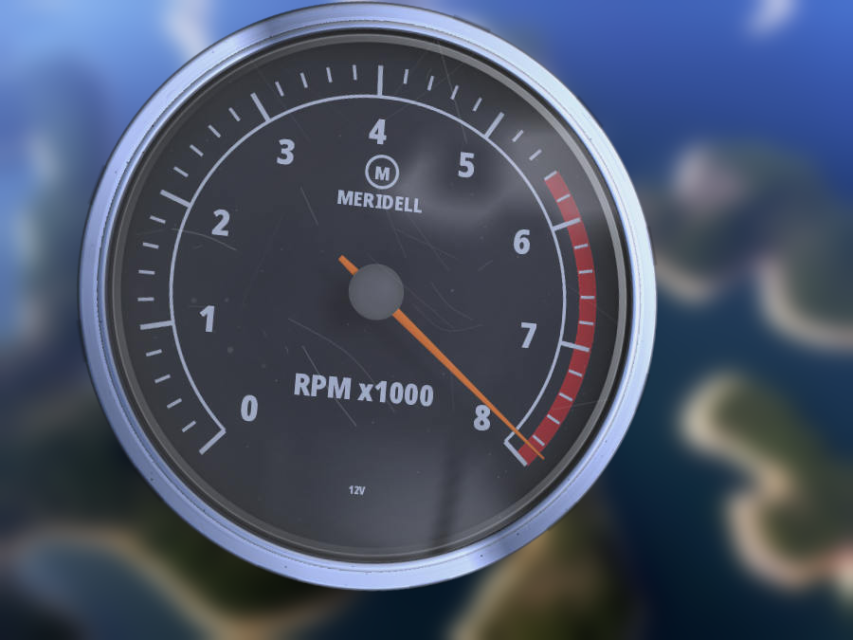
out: **7900** rpm
